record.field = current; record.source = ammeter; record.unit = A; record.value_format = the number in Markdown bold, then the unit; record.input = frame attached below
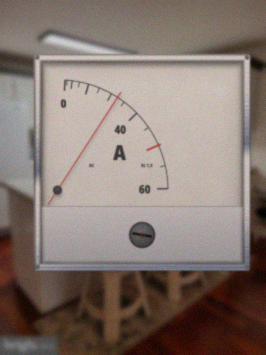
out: **32.5** A
